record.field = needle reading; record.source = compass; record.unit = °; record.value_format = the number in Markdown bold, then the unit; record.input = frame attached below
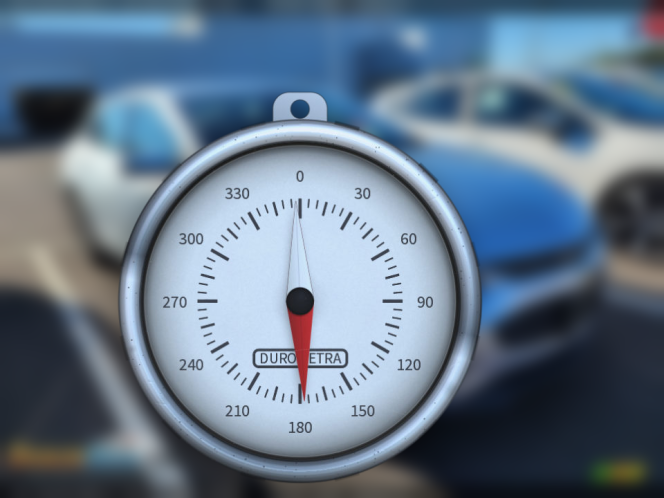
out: **177.5** °
